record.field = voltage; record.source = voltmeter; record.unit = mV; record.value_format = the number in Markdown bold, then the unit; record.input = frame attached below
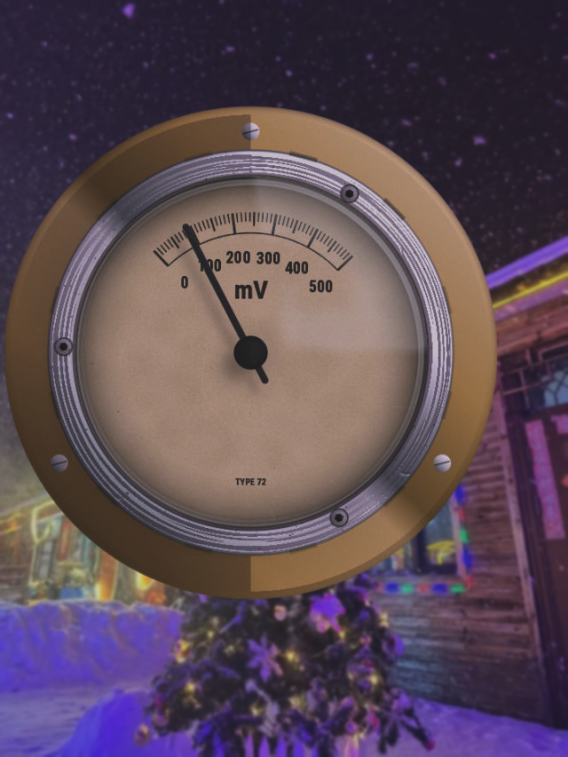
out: **90** mV
